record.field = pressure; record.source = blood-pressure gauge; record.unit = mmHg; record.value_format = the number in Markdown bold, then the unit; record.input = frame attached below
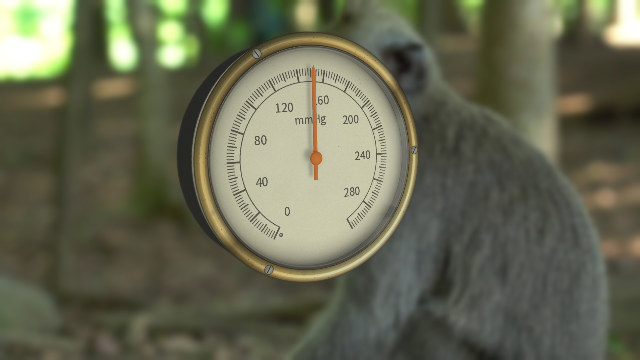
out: **150** mmHg
